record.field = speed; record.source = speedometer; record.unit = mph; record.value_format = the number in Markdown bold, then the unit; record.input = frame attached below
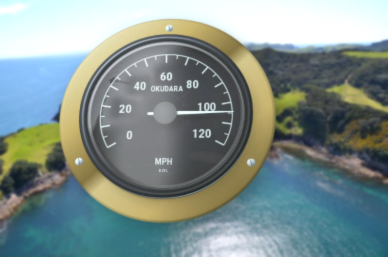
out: **105** mph
